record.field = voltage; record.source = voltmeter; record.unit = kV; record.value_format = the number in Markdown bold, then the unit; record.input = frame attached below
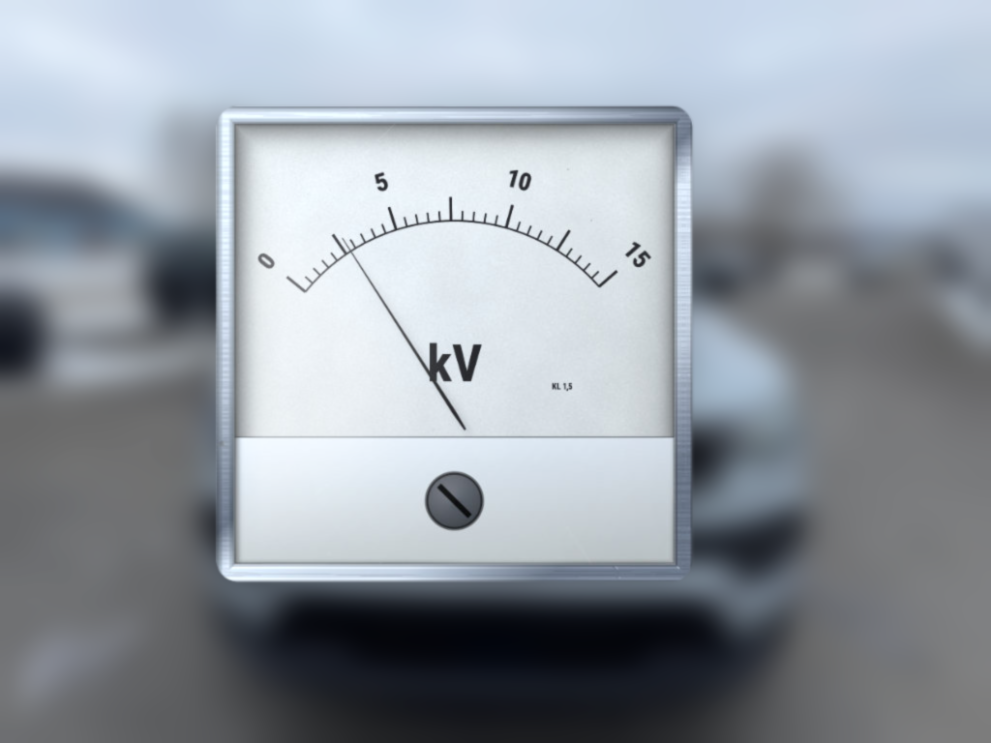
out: **2.75** kV
